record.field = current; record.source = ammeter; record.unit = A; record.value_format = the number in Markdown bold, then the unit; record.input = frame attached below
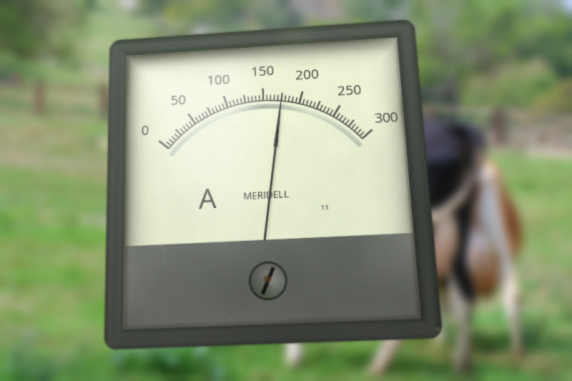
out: **175** A
